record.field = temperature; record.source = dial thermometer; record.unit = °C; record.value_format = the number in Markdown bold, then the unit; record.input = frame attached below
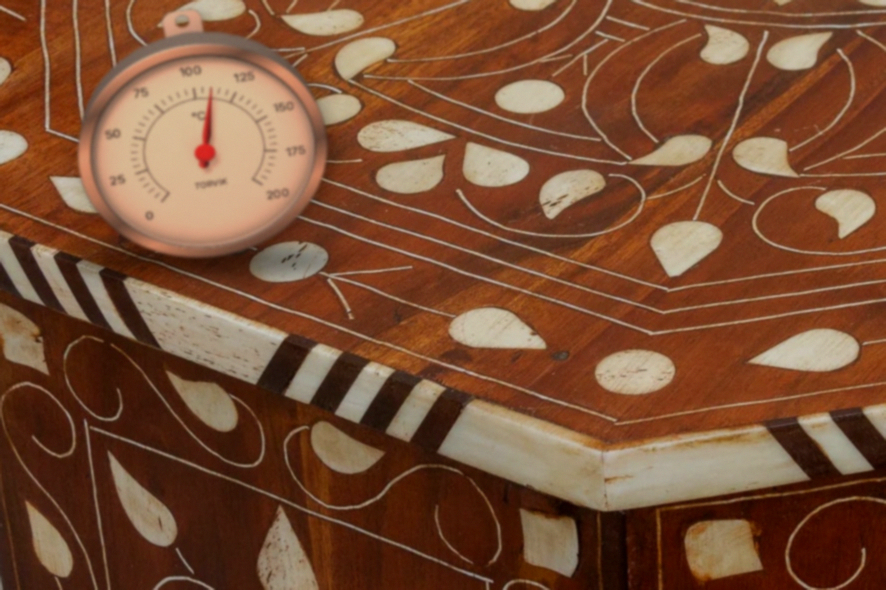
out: **110** °C
